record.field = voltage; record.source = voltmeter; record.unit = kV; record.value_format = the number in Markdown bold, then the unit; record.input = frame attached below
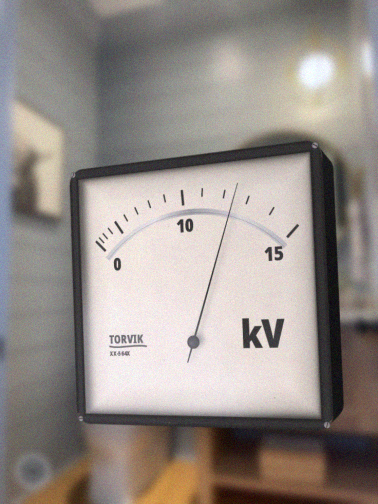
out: **12.5** kV
